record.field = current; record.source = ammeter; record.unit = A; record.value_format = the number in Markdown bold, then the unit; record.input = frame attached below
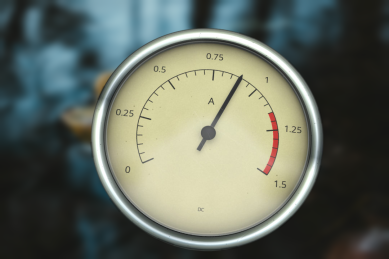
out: **0.9** A
